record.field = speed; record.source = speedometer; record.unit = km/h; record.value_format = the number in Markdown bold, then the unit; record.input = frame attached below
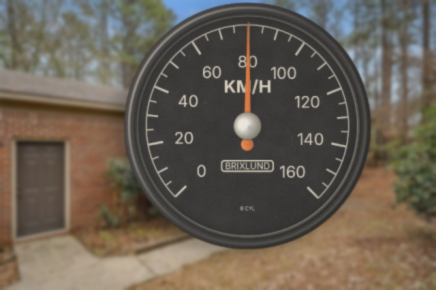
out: **80** km/h
